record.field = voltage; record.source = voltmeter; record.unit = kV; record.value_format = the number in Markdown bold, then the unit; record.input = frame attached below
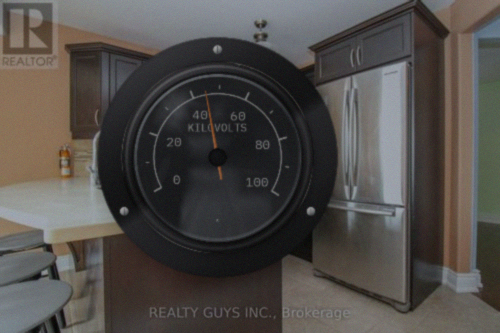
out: **45** kV
